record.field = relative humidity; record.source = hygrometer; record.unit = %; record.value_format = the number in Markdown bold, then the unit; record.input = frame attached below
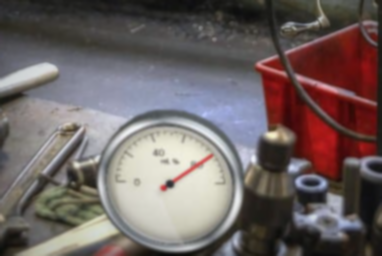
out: **80** %
